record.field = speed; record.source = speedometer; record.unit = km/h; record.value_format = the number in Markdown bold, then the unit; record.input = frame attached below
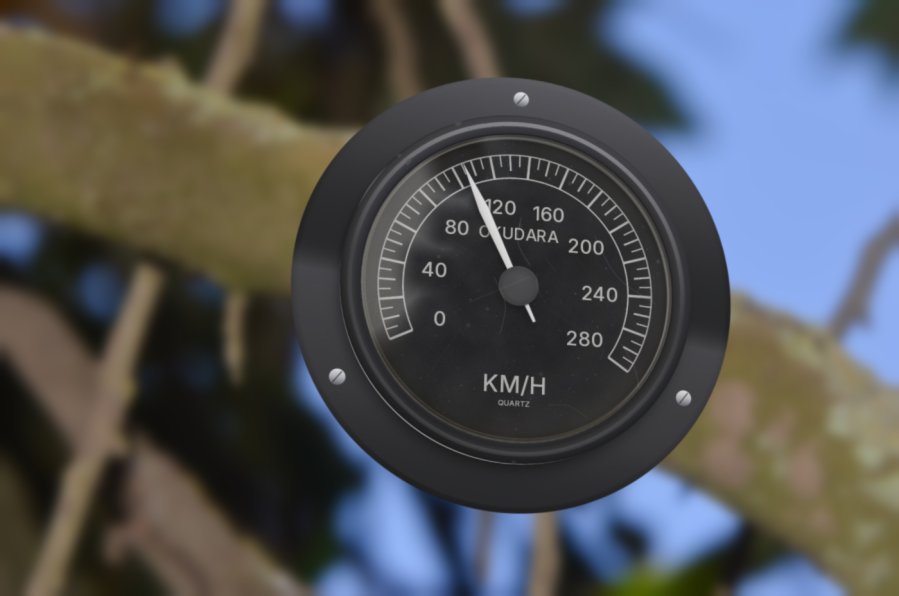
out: **105** km/h
